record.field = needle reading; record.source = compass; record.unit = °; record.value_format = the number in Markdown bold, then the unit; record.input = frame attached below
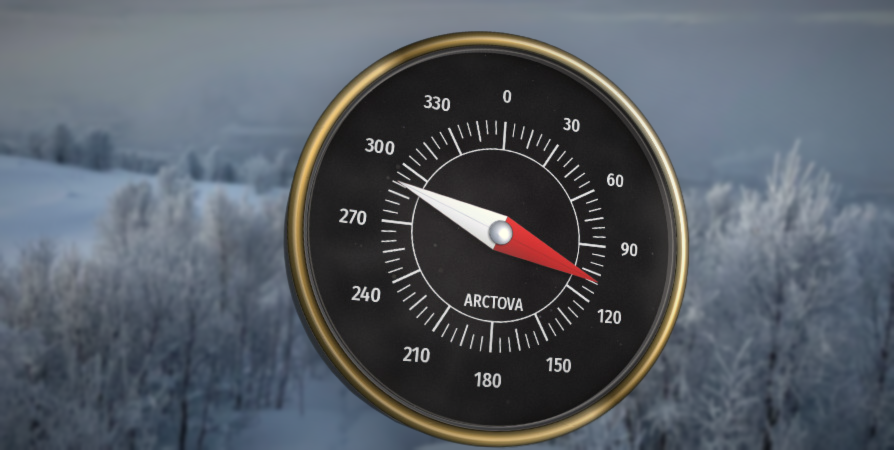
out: **110** °
